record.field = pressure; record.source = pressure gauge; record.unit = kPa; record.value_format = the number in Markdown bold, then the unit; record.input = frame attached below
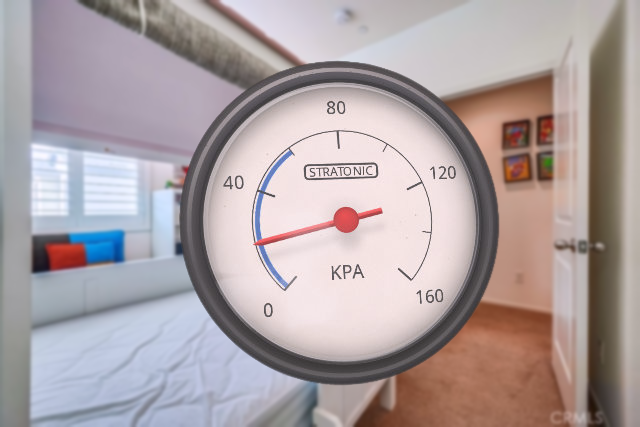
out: **20** kPa
